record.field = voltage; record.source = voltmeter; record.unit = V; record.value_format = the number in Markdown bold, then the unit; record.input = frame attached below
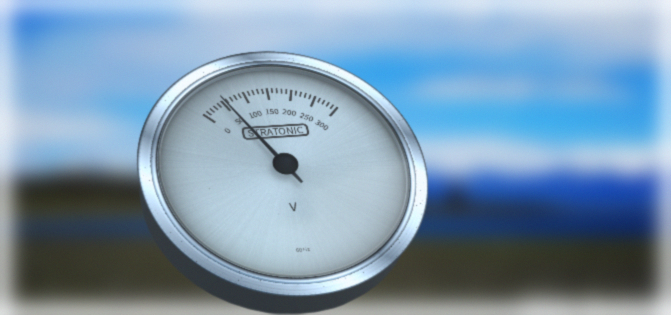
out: **50** V
